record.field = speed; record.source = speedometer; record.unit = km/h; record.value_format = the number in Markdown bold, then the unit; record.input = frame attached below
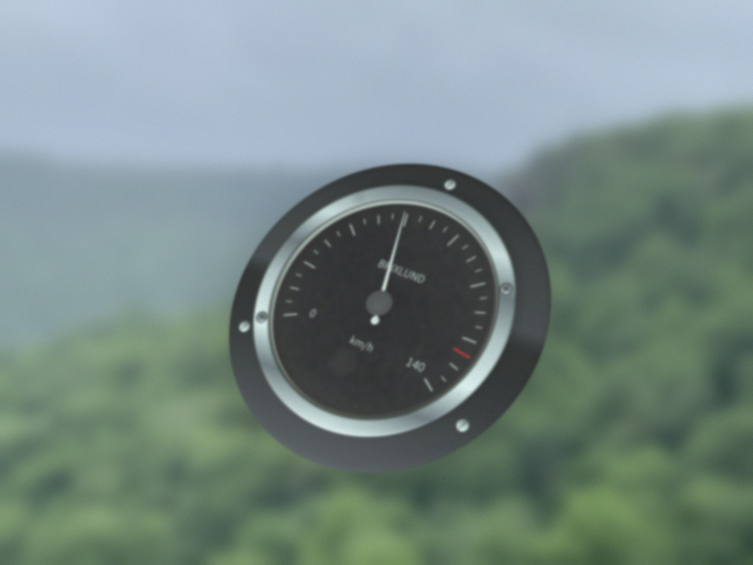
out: **60** km/h
